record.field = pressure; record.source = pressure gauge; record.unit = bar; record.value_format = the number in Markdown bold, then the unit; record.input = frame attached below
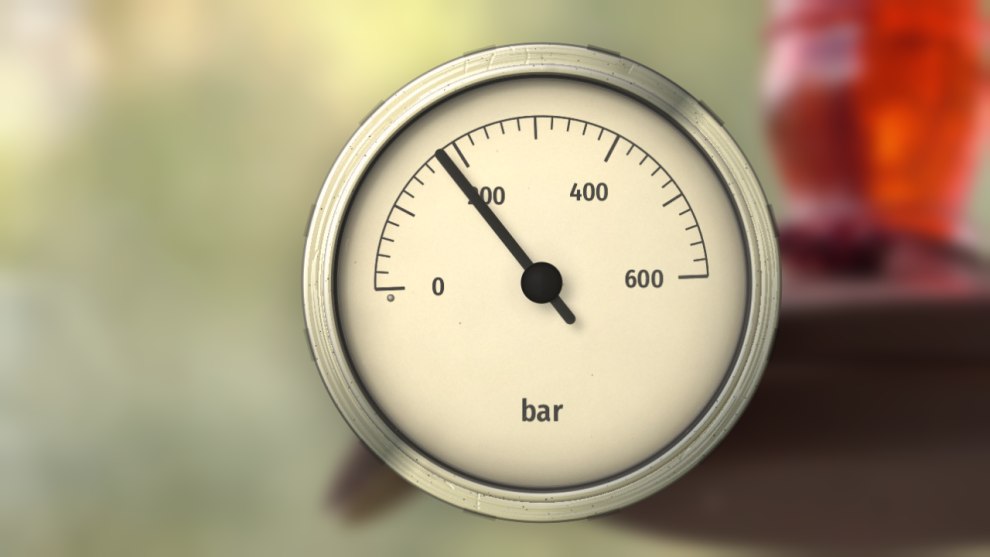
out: **180** bar
